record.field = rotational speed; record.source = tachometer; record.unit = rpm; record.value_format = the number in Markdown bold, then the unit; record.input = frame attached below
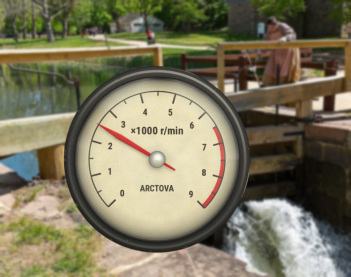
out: **2500** rpm
